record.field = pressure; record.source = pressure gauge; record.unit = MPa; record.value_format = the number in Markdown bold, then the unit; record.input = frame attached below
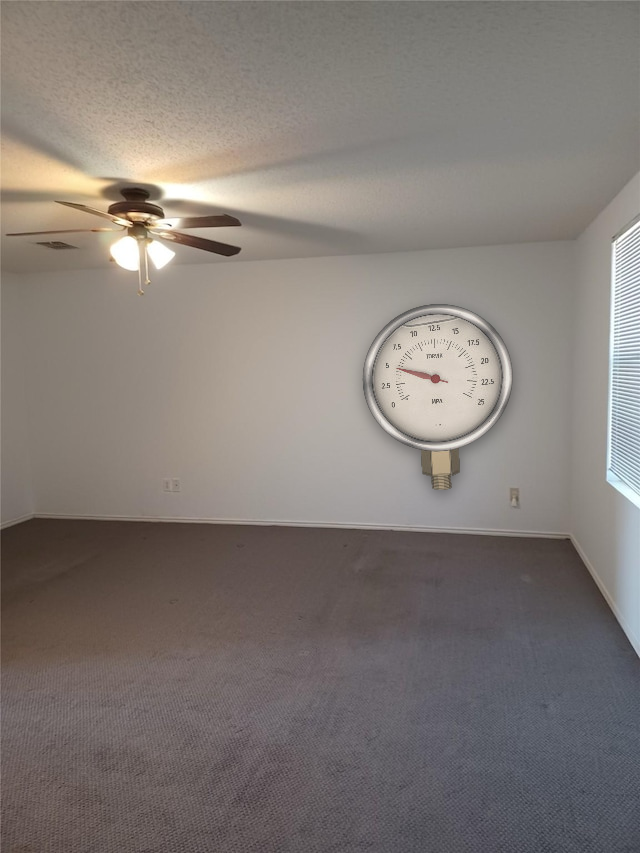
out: **5** MPa
